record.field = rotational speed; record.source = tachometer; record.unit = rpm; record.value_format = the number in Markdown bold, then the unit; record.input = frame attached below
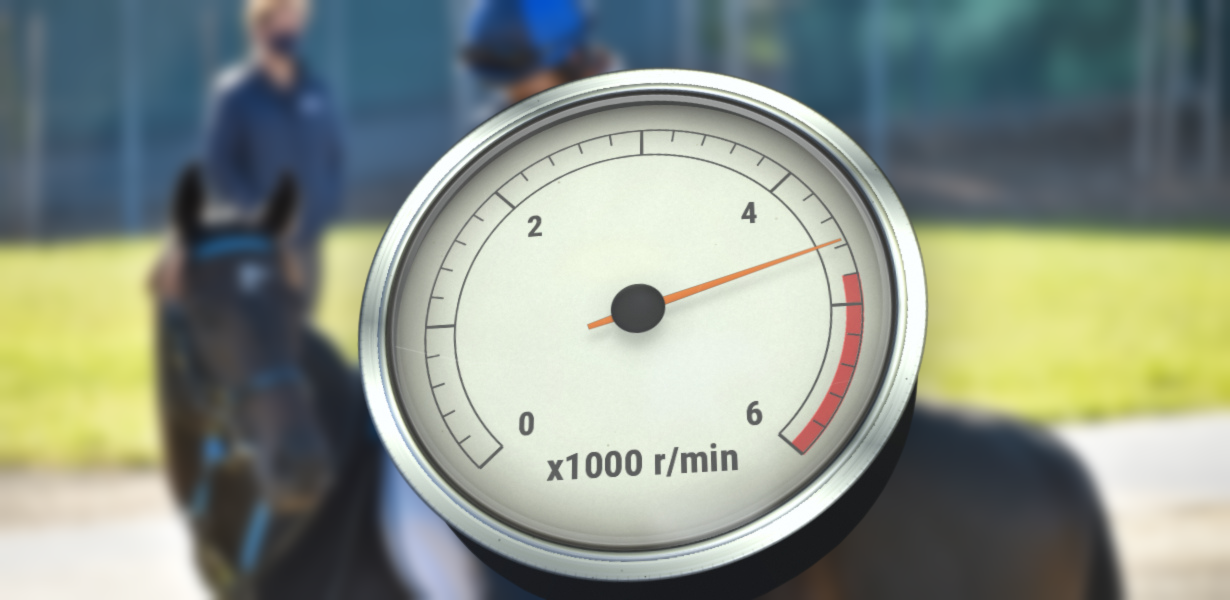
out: **4600** rpm
